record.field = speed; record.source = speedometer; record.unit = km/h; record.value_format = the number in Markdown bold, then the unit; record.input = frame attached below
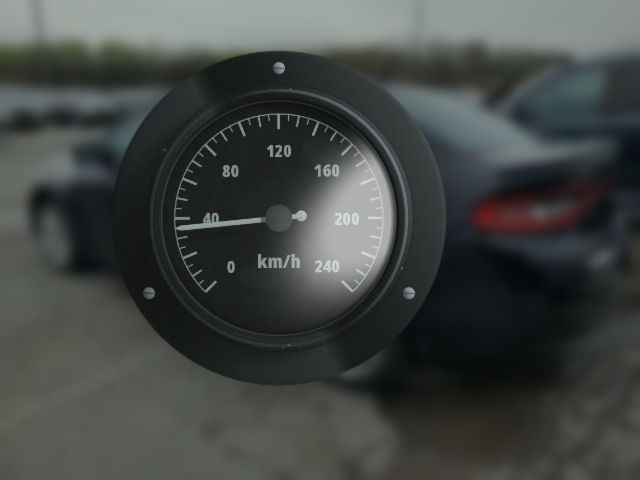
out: **35** km/h
